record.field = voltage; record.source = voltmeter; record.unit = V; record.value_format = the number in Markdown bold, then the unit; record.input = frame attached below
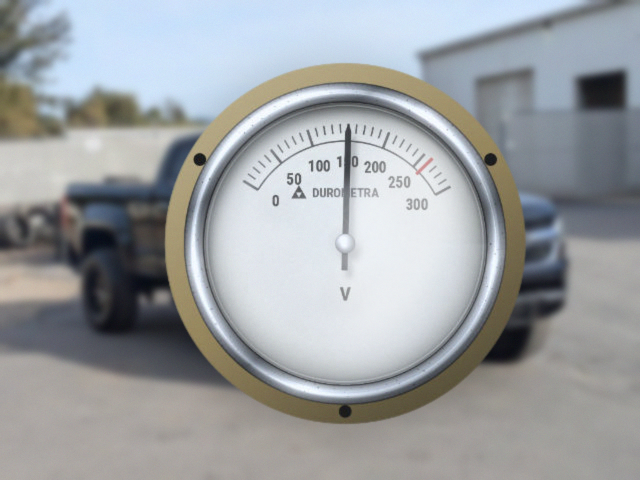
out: **150** V
